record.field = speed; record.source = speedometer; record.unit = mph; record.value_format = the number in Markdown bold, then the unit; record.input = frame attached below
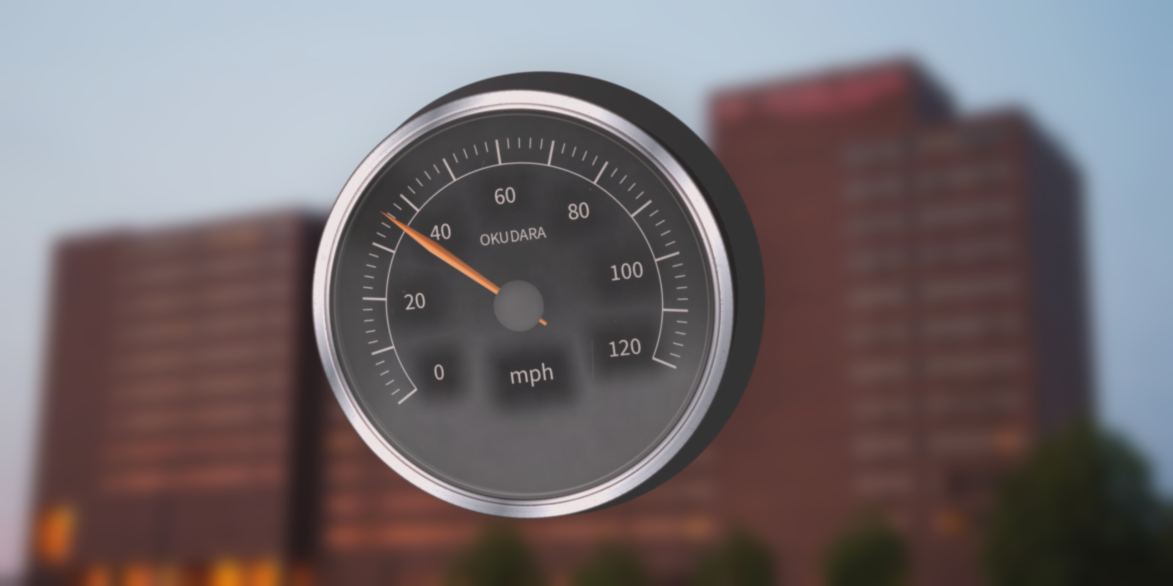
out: **36** mph
